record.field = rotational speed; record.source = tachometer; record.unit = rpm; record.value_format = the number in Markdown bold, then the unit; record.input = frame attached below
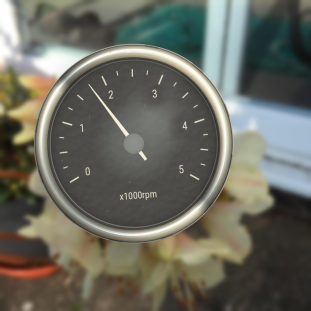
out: **1750** rpm
